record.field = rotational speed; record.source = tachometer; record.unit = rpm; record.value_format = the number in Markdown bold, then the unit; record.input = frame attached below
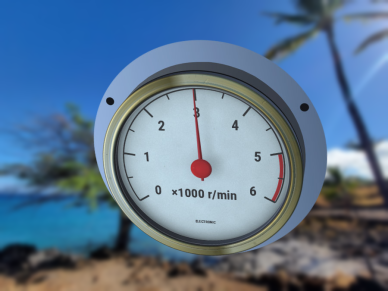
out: **3000** rpm
